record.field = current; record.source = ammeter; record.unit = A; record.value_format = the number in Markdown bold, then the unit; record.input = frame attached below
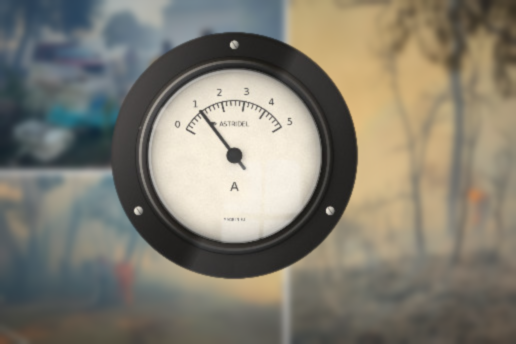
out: **1** A
